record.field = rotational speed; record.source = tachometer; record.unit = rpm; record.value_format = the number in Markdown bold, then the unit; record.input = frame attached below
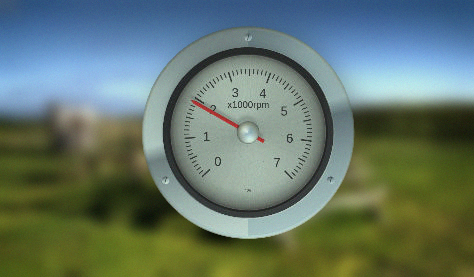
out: **1900** rpm
